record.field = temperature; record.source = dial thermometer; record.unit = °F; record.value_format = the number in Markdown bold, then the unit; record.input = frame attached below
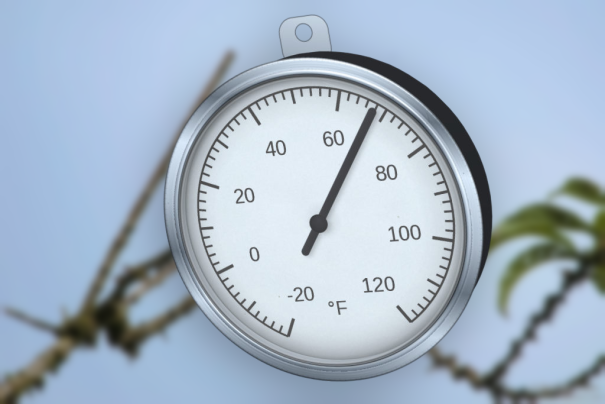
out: **68** °F
